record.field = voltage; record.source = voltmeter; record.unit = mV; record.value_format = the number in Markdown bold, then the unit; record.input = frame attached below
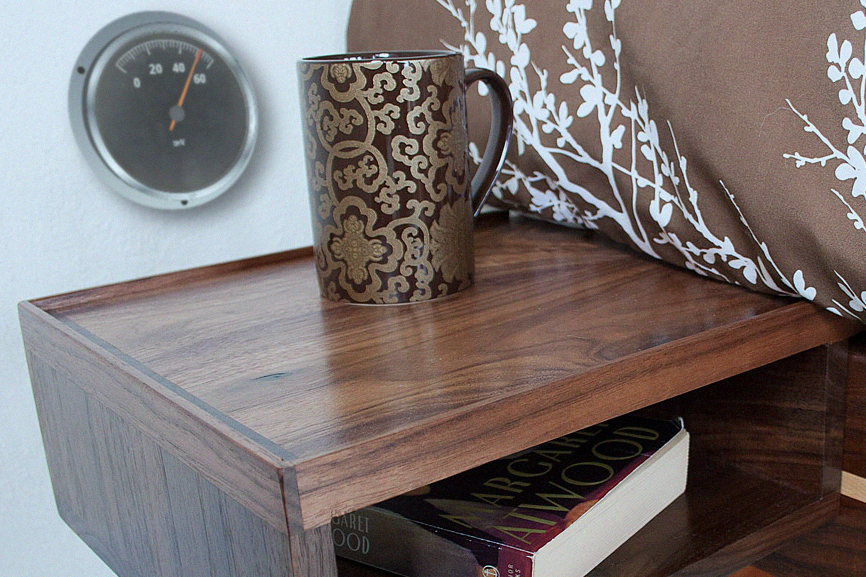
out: **50** mV
